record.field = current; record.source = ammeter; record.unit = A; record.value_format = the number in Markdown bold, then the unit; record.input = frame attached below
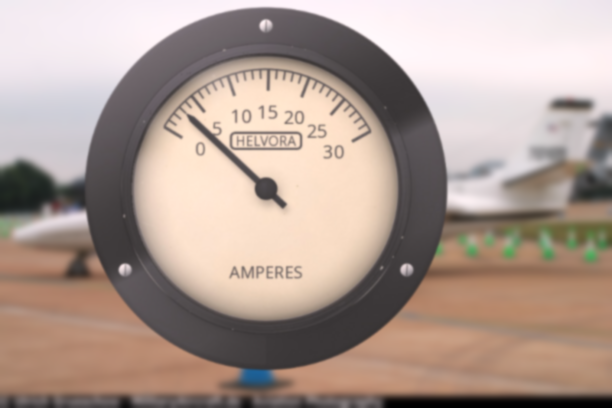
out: **3** A
